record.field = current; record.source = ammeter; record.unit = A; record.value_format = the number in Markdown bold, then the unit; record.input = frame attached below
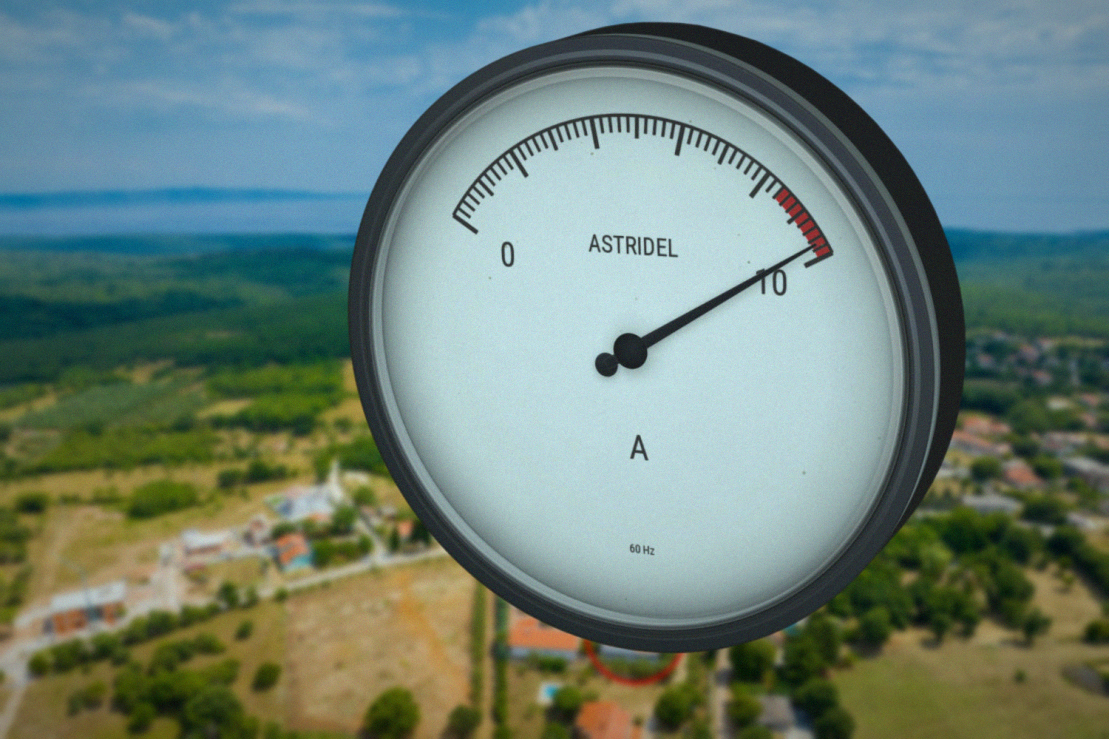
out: **9.7** A
